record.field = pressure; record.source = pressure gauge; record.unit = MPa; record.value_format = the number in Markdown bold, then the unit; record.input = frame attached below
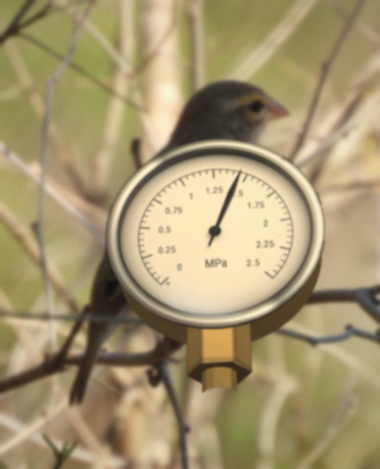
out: **1.45** MPa
